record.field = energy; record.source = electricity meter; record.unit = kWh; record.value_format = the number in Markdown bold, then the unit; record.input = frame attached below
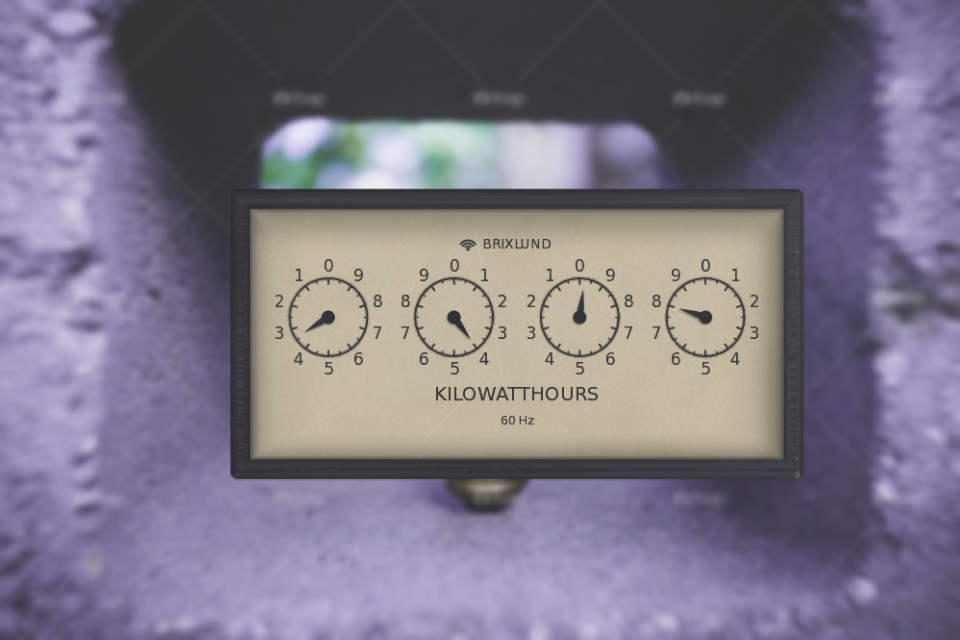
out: **3398** kWh
